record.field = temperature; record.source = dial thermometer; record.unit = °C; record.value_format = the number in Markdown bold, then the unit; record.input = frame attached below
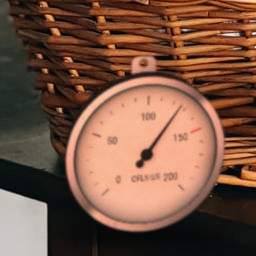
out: **125** °C
